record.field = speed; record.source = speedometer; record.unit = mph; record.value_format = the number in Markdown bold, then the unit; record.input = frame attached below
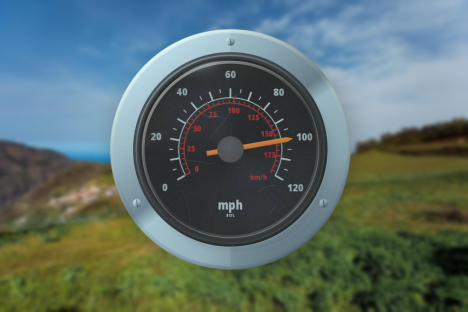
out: **100** mph
